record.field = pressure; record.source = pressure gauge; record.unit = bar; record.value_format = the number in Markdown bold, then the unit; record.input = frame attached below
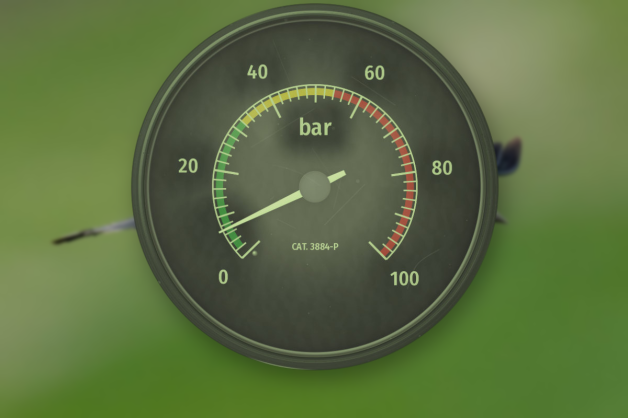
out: **7** bar
